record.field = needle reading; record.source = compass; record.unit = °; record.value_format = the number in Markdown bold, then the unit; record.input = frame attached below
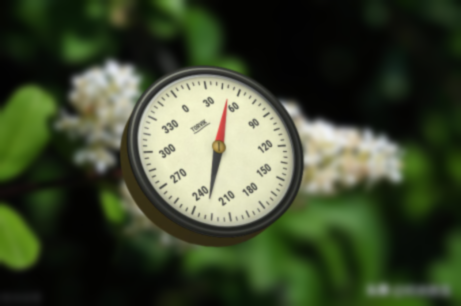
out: **50** °
